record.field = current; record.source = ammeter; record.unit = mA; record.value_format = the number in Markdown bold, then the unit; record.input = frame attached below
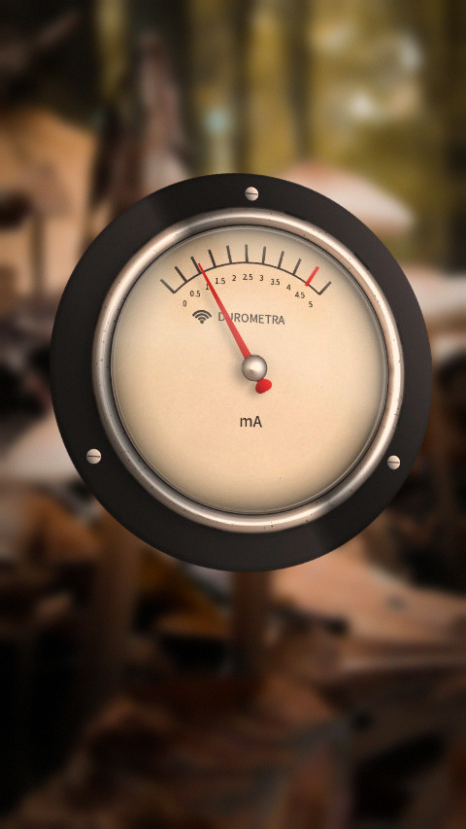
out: **1** mA
